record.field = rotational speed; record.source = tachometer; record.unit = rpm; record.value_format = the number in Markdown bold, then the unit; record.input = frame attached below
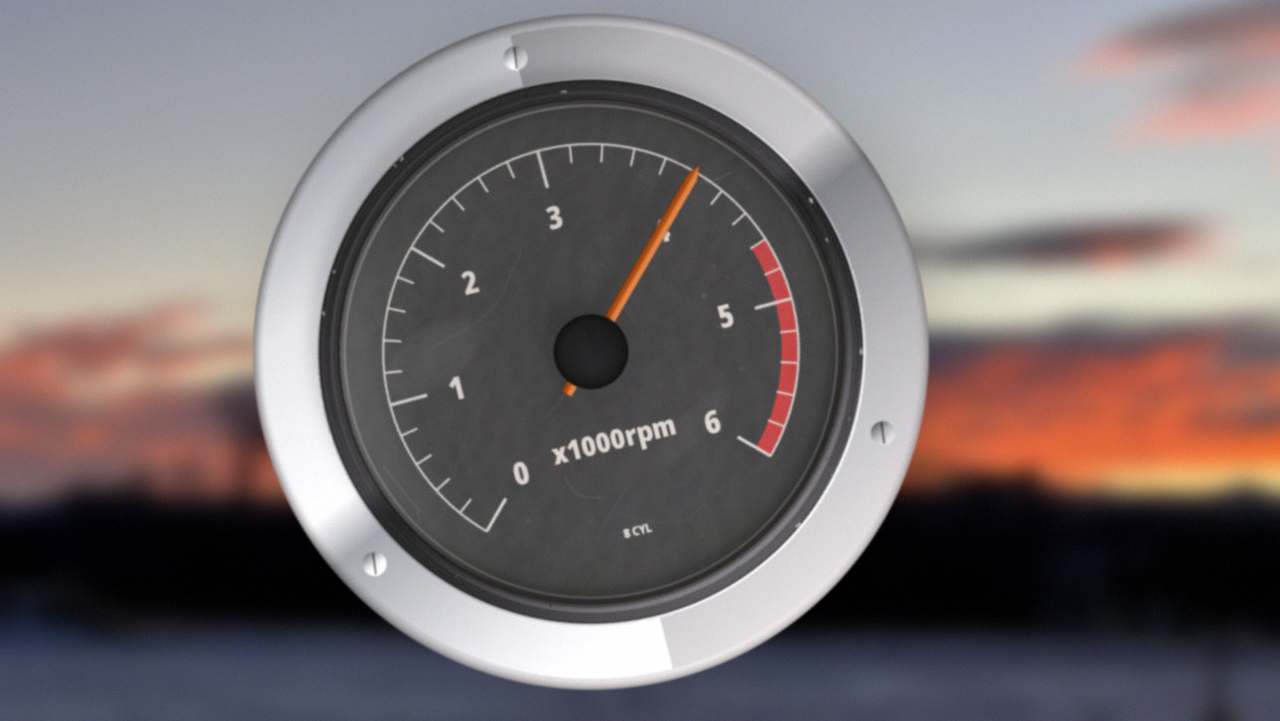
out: **4000** rpm
